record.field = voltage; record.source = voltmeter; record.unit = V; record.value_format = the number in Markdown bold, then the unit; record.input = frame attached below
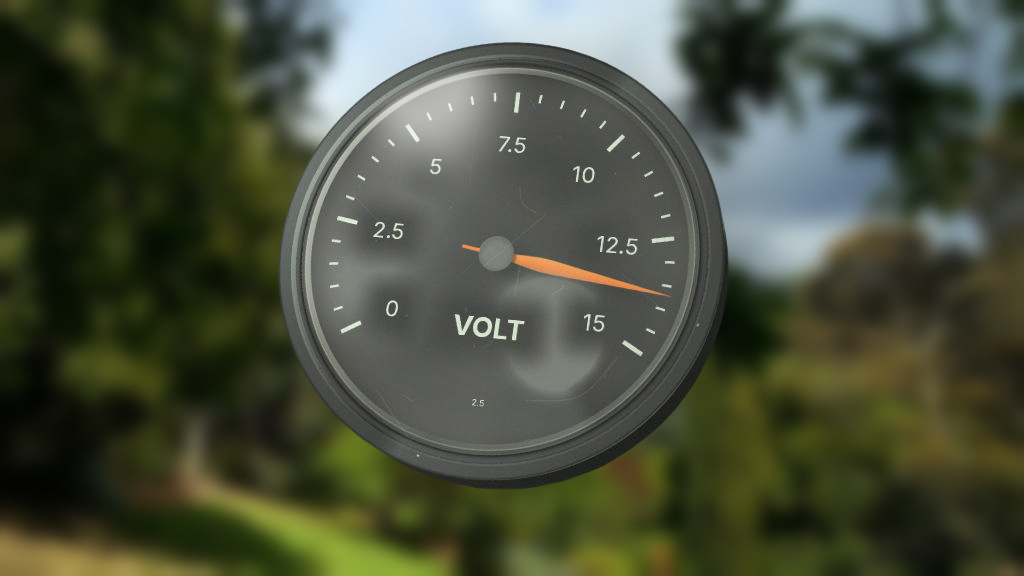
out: **13.75** V
